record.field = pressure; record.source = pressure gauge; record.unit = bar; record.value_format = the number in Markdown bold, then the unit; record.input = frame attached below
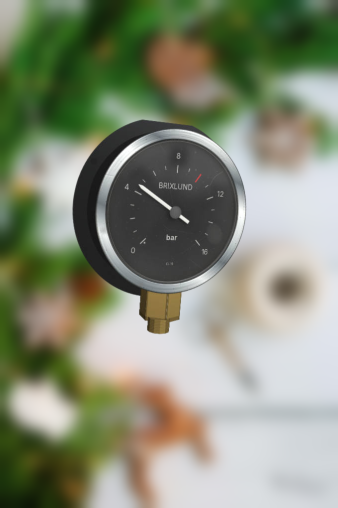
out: **4.5** bar
